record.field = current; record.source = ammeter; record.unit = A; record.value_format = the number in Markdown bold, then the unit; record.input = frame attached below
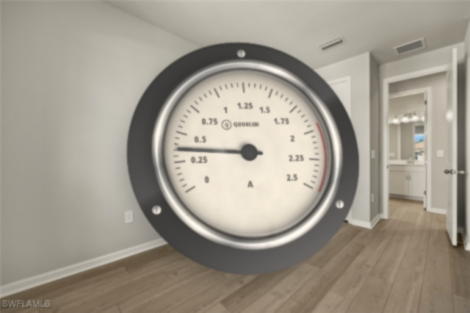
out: **0.35** A
